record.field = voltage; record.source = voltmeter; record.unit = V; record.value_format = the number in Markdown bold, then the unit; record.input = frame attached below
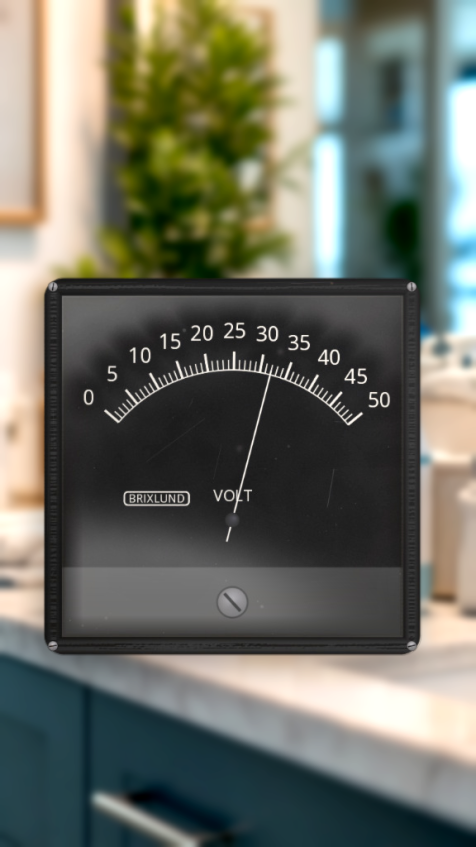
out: **32** V
